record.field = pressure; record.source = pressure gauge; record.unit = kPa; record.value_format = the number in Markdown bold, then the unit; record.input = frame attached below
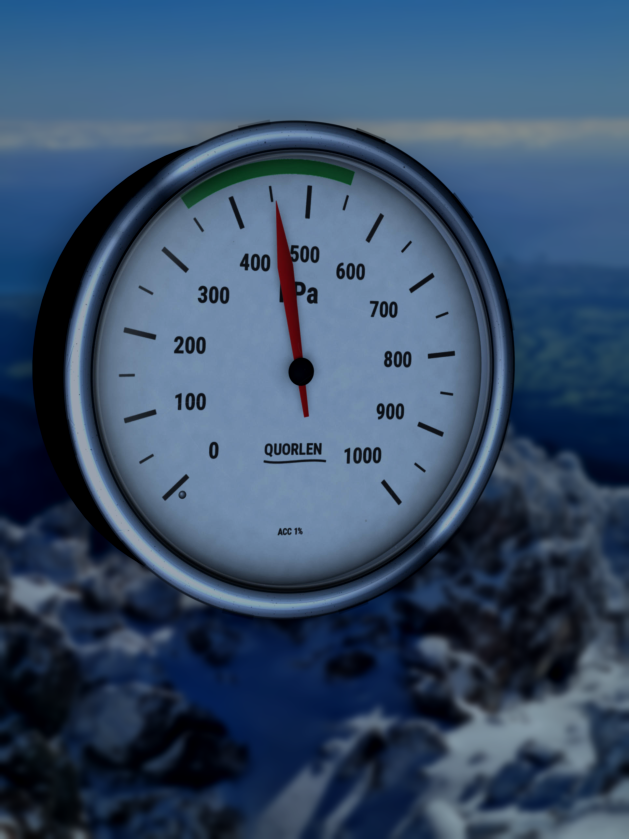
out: **450** kPa
